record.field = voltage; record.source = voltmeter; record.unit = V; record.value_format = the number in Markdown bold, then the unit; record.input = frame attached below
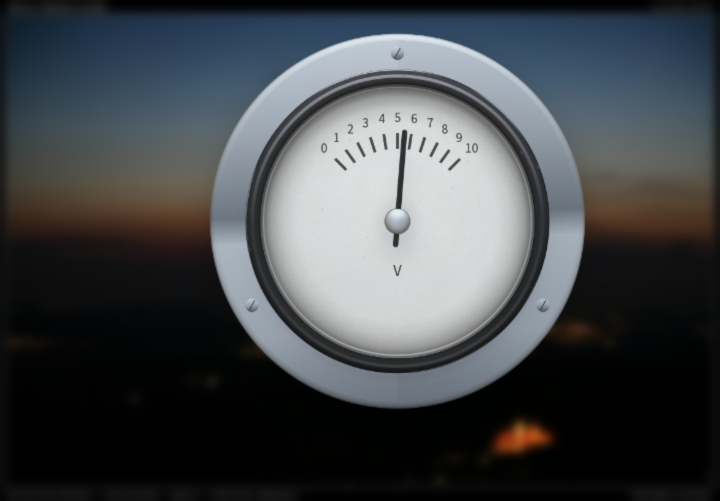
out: **5.5** V
